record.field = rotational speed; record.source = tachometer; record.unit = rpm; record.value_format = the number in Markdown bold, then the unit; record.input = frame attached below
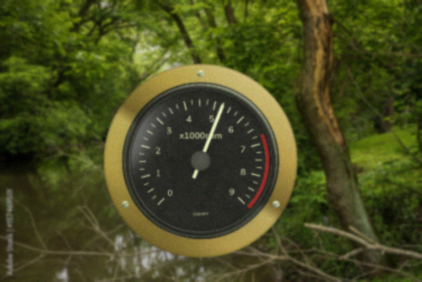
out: **5250** rpm
